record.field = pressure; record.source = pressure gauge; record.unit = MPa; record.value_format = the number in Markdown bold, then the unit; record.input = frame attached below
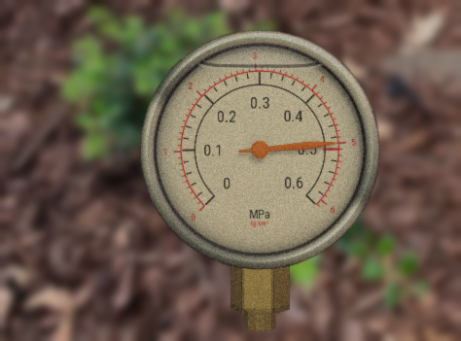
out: **0.49** MPa
